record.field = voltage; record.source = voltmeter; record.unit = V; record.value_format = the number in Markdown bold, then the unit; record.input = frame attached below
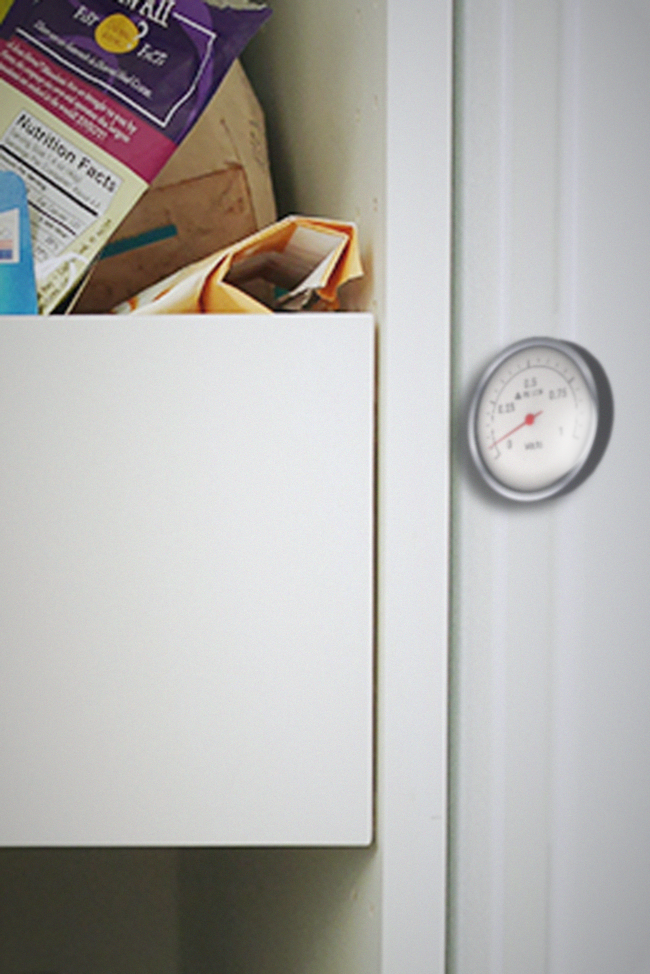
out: **0.05** V
